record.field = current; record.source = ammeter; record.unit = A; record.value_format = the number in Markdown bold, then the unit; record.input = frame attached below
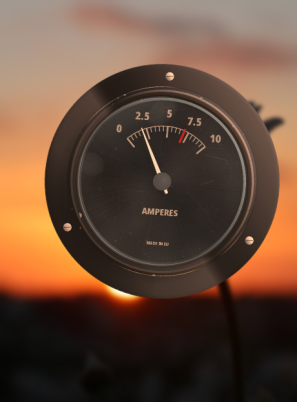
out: **2** A
